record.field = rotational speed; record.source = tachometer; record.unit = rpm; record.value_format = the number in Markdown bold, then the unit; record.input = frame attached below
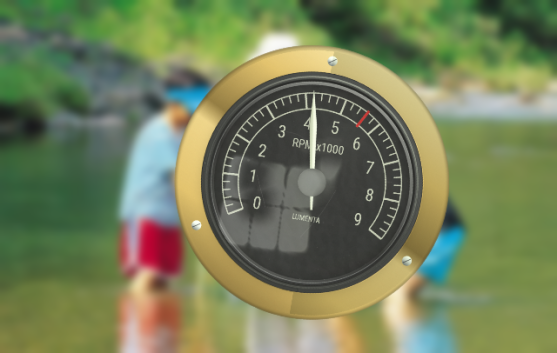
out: **4200** rpm
